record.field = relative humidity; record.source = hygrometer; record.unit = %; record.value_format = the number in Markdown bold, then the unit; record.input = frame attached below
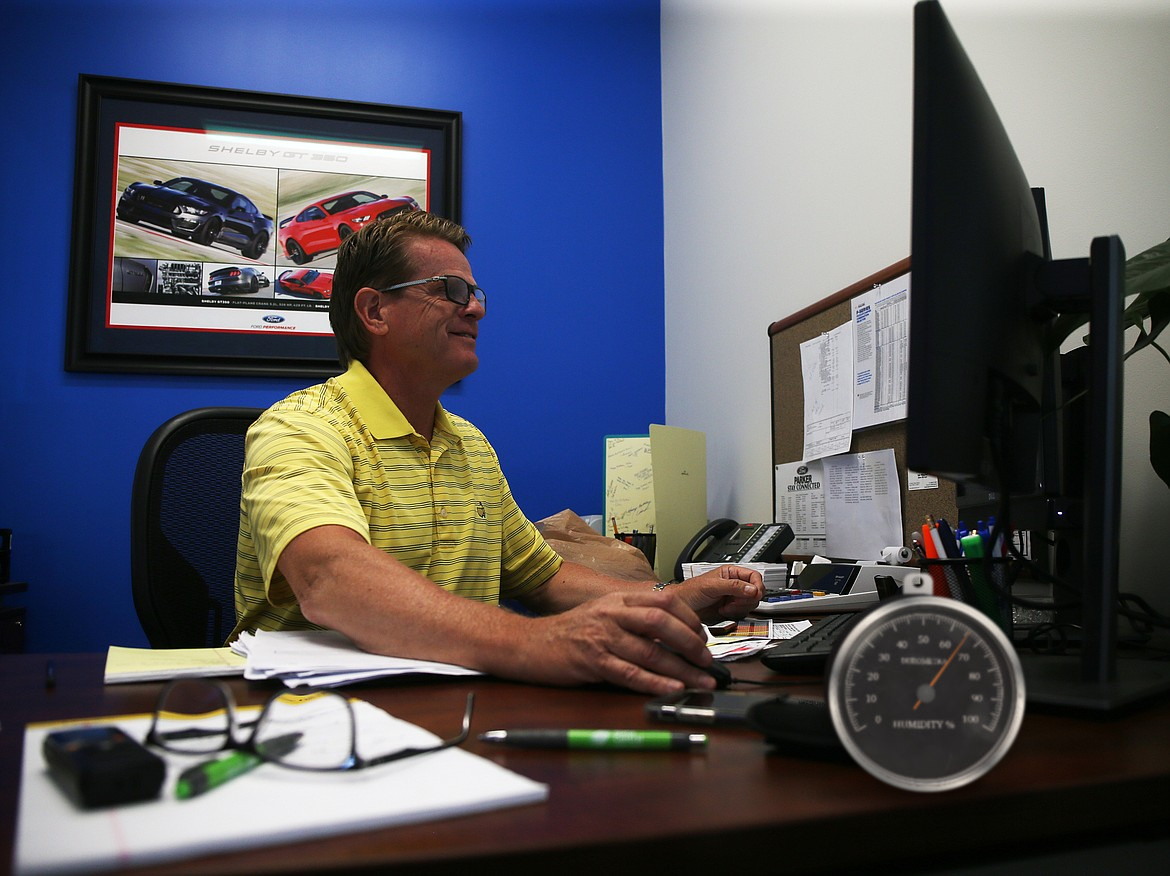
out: **65** %
